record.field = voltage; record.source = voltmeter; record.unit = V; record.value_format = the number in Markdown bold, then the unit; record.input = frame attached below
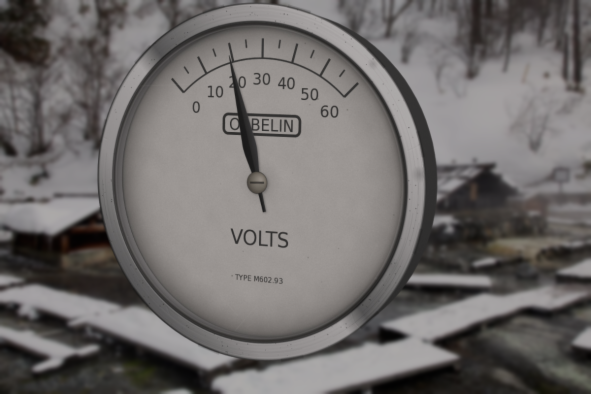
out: **20** V
